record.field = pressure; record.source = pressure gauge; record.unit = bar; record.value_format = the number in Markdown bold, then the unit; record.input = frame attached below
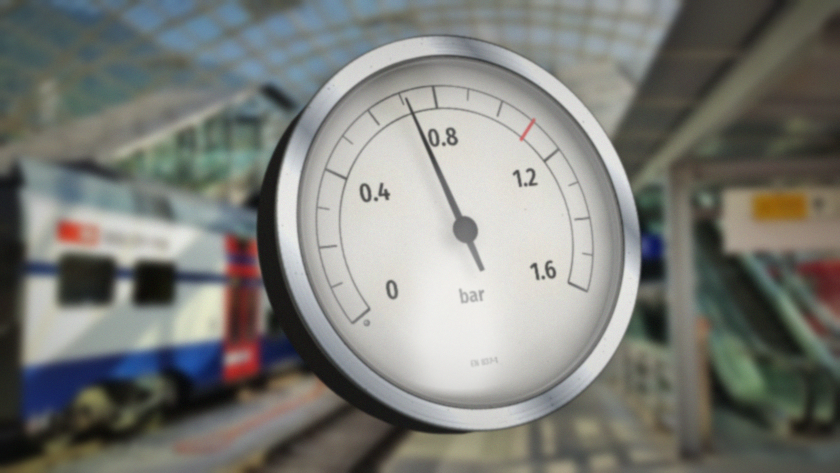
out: **0.7** bar
